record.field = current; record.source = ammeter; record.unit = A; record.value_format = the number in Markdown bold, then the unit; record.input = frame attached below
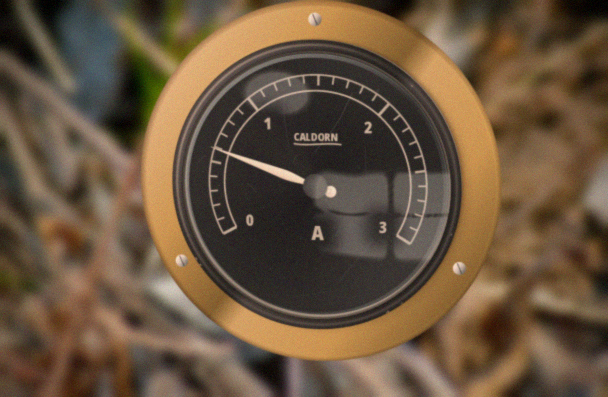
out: **0.6** A
